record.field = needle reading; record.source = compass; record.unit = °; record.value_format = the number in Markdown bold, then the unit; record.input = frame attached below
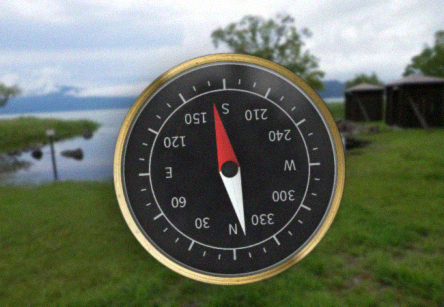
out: **170** °
